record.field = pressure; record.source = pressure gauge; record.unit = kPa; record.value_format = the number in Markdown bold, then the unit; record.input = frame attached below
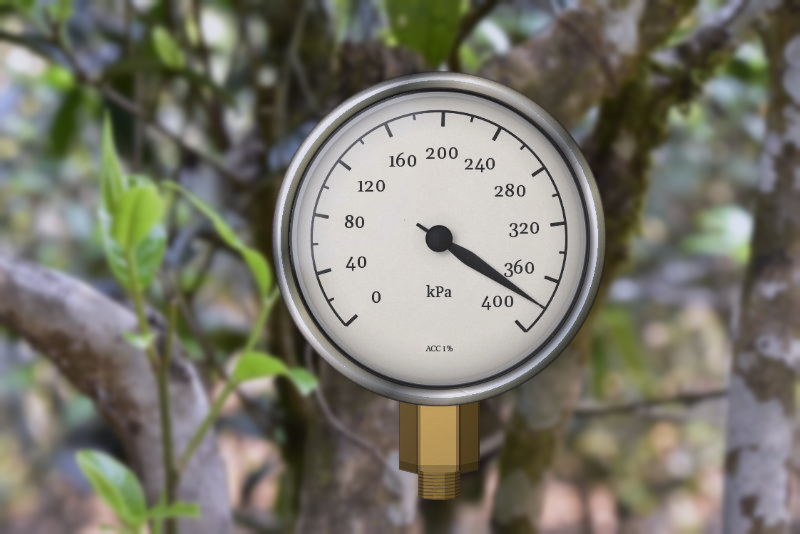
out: **380** kPa
